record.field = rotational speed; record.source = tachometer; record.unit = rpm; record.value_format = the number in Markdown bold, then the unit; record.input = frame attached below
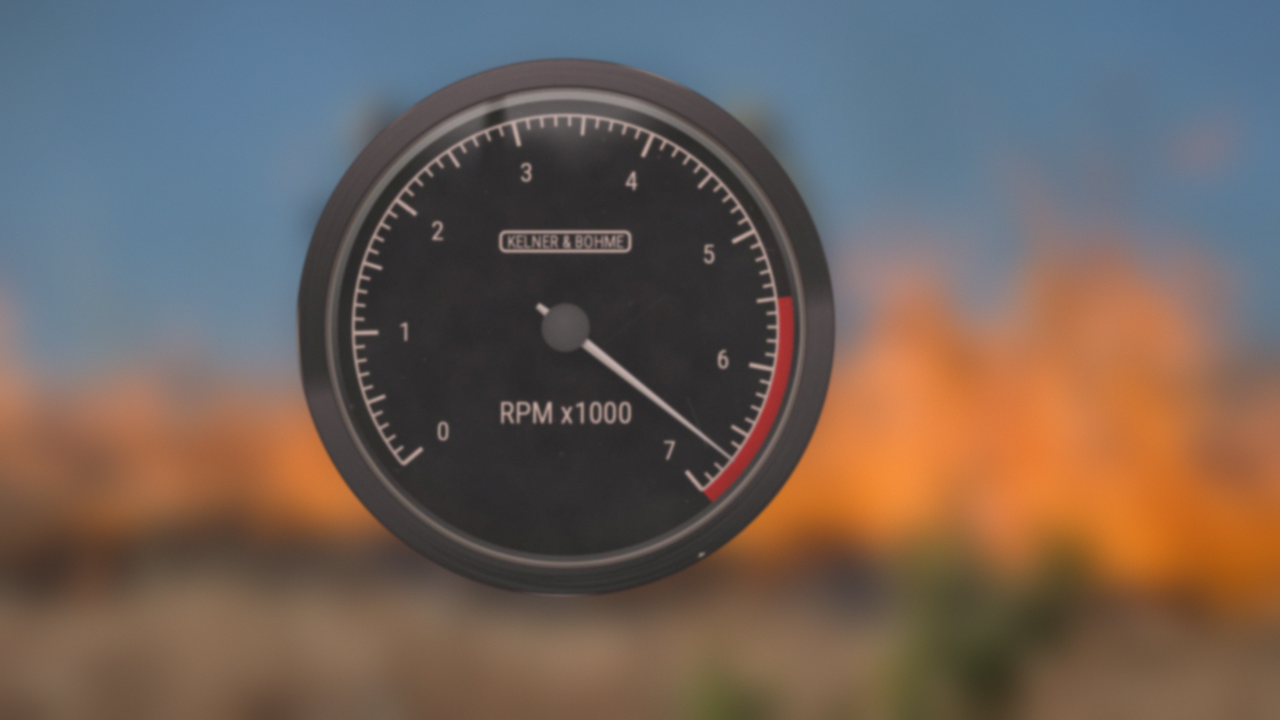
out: **6700** rpm
